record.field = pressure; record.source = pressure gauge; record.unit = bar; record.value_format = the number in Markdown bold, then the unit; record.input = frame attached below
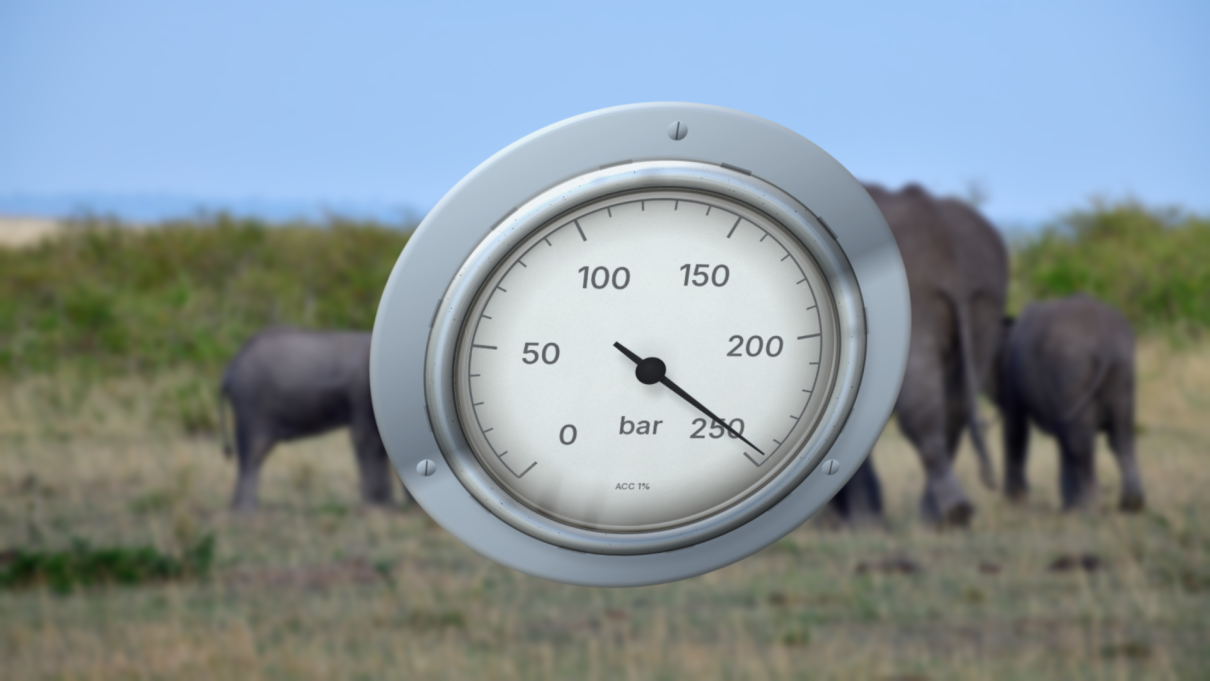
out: **245** bar
